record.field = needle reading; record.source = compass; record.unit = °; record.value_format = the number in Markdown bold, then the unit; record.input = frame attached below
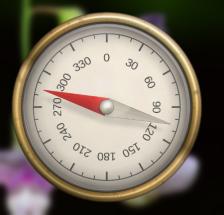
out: **285** °
